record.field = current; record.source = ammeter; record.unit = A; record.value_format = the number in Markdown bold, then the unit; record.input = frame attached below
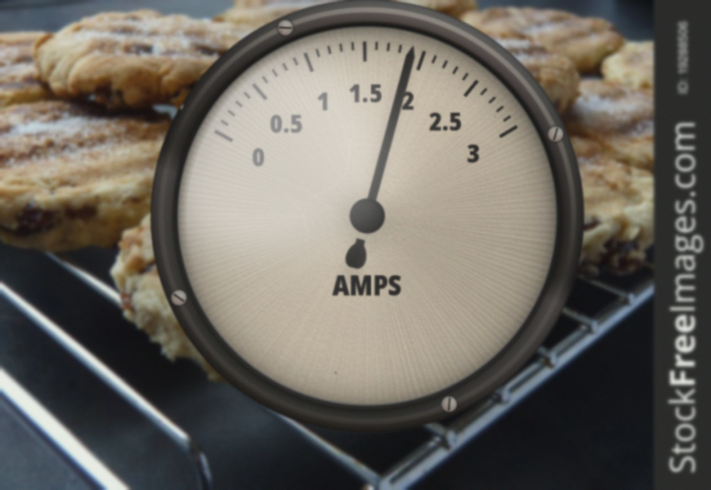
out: **1.9** A
